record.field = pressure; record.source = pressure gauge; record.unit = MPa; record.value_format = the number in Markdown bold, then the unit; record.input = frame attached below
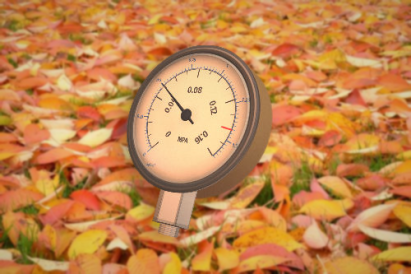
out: **0.05** MPa
